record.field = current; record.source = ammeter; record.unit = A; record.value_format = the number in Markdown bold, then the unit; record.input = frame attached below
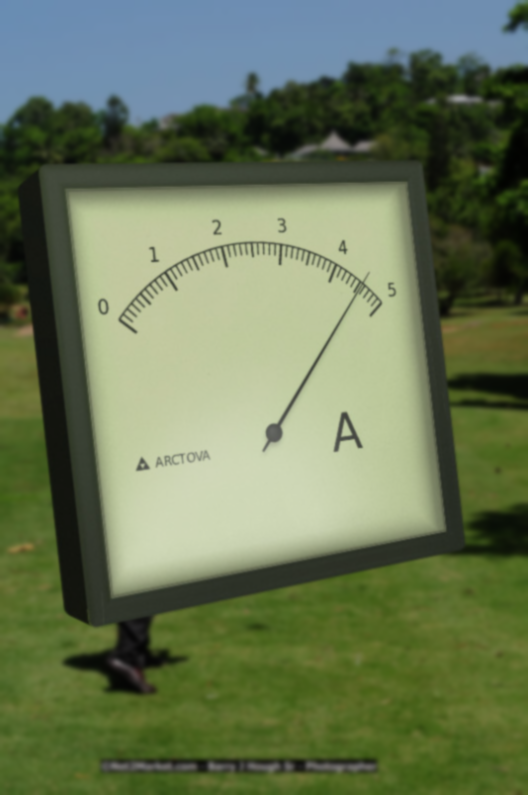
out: **4.5** A
